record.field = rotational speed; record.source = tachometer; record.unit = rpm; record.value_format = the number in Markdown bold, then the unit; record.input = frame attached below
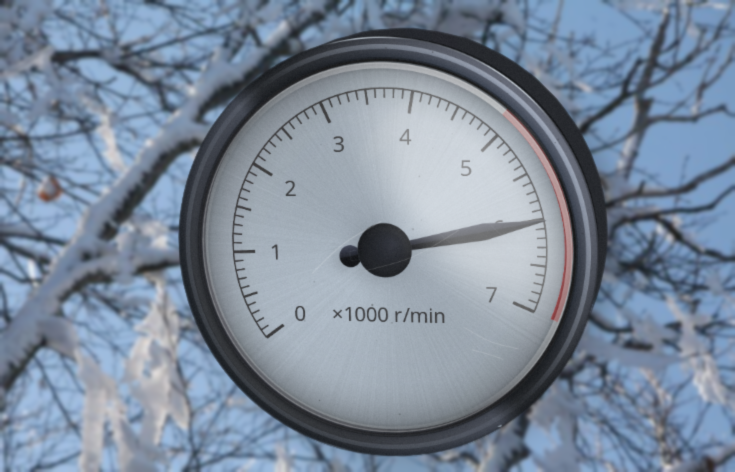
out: **6000** rpm
